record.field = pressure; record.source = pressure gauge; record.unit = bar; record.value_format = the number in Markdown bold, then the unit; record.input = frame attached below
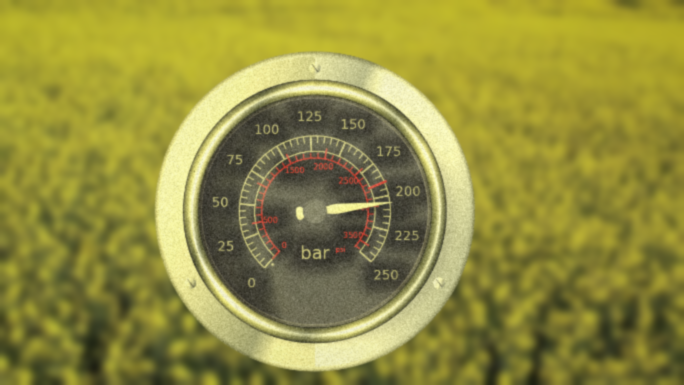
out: **205** bar
